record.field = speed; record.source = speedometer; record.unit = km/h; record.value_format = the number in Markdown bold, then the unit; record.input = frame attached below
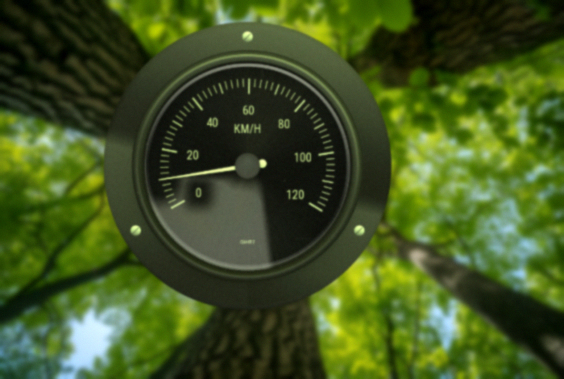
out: **10** km/h
